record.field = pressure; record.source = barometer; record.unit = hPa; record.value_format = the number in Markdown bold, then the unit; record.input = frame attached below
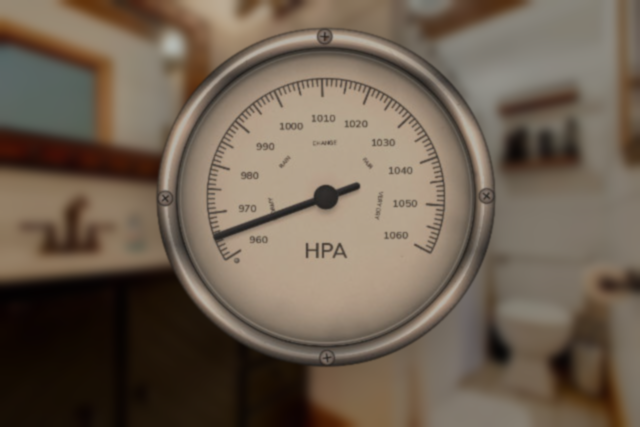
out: **965** hPa
